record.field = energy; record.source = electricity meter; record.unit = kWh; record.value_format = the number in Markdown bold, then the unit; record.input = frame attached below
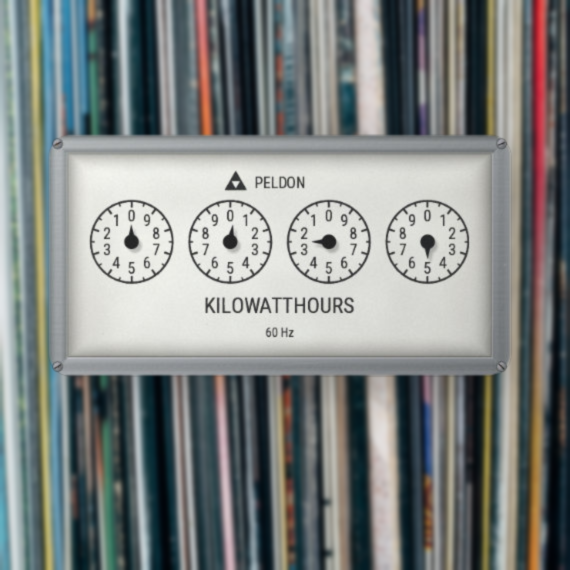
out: **25** kWh
